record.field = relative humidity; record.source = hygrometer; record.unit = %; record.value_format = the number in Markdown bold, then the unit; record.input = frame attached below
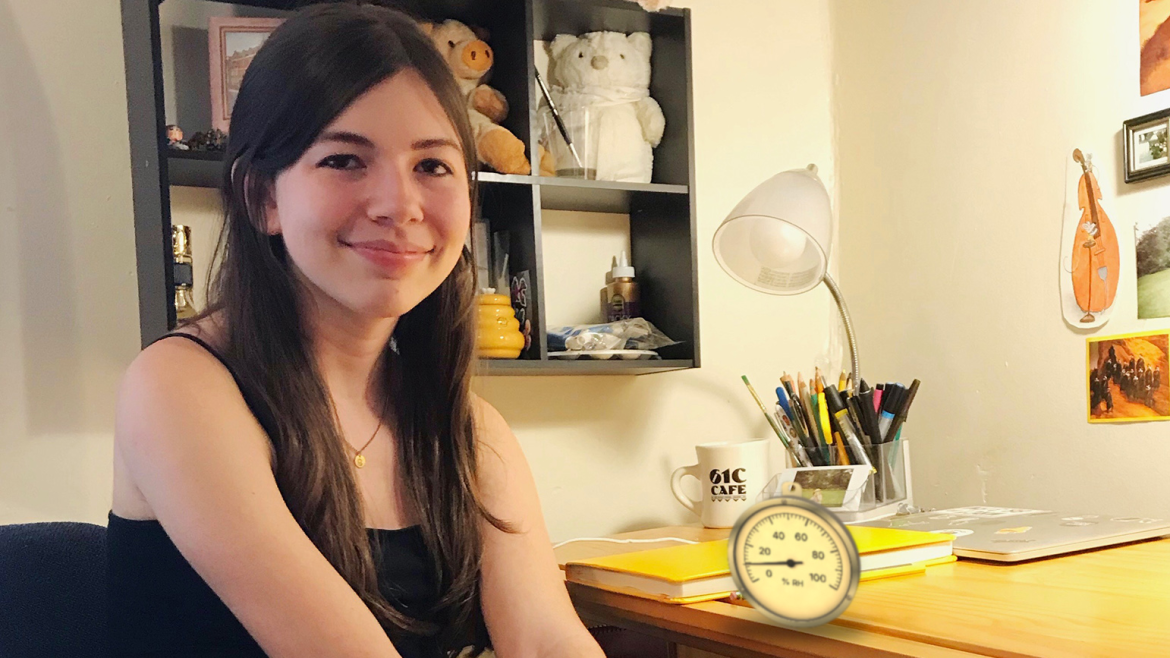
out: **10** %
